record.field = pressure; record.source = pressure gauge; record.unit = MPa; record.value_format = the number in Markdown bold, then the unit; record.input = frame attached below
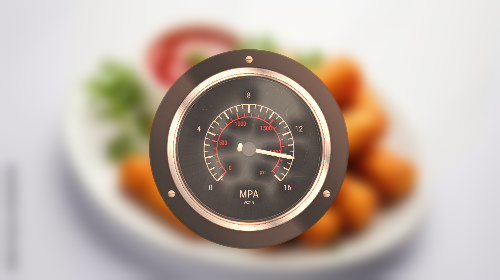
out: **14** MPa
